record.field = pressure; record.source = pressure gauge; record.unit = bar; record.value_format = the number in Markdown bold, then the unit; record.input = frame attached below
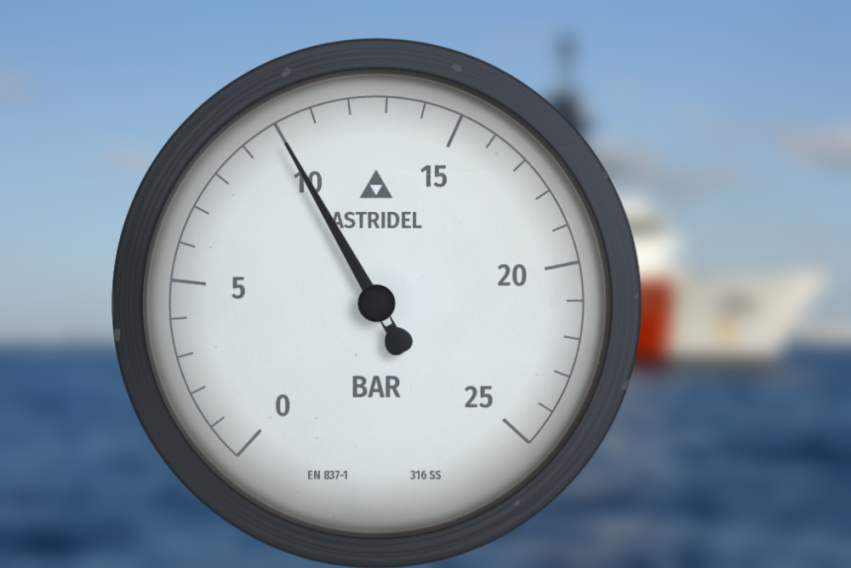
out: **10** bar
